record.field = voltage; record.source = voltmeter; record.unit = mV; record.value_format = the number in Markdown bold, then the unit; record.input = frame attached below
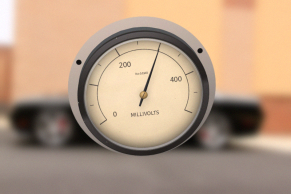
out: **300** mV
